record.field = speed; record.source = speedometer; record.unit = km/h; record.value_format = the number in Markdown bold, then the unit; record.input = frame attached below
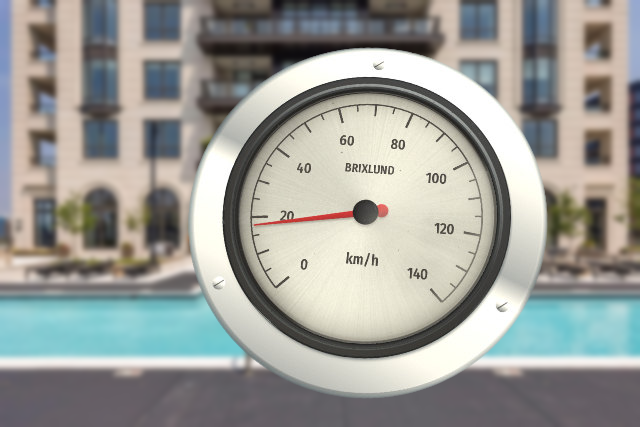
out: **17.5** km/h
